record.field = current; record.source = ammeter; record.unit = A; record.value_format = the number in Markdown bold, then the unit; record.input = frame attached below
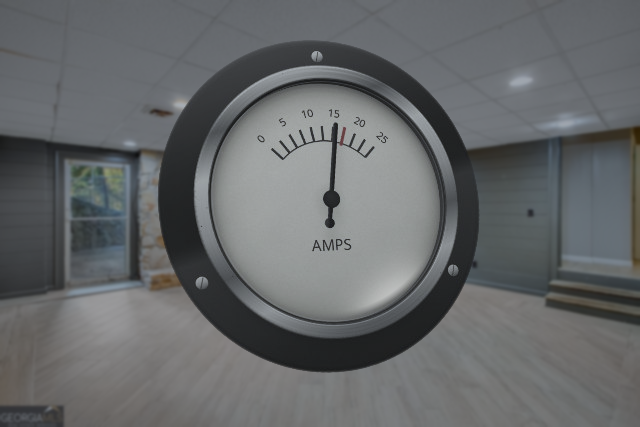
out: **15** A
